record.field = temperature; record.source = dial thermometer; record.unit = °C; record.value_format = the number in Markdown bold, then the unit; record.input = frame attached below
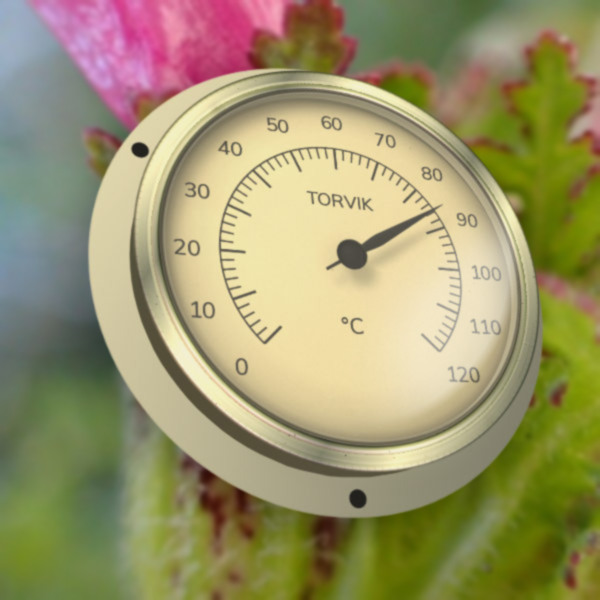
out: **86** °C
